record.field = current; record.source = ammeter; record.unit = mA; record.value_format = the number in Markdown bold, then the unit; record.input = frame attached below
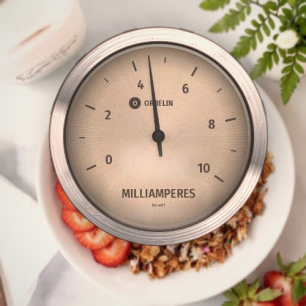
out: **4.5** mA
